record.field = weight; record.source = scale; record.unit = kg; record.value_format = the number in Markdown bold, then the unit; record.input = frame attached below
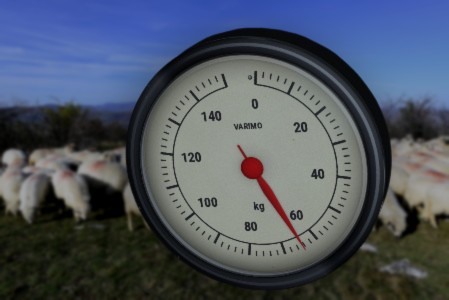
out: **64** kg
